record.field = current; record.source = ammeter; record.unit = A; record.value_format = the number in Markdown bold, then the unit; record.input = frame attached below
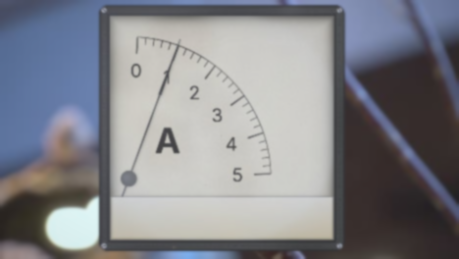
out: **1** A
